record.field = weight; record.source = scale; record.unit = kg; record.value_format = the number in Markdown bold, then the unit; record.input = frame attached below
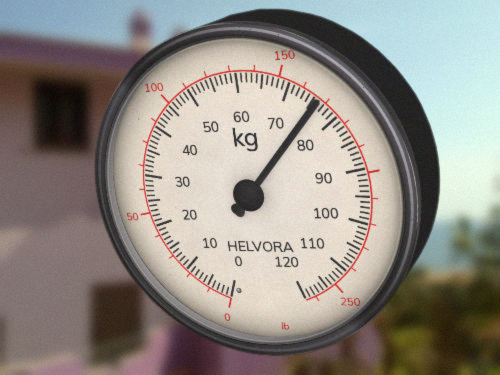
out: **76** kg
